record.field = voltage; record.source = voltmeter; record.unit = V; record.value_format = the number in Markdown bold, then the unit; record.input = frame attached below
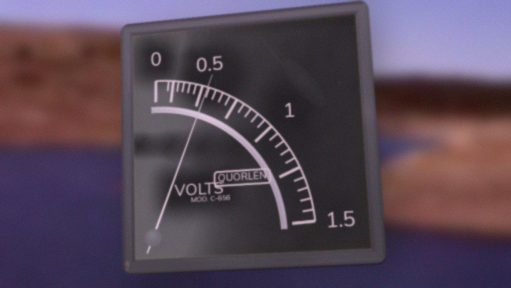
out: **0.55** V
